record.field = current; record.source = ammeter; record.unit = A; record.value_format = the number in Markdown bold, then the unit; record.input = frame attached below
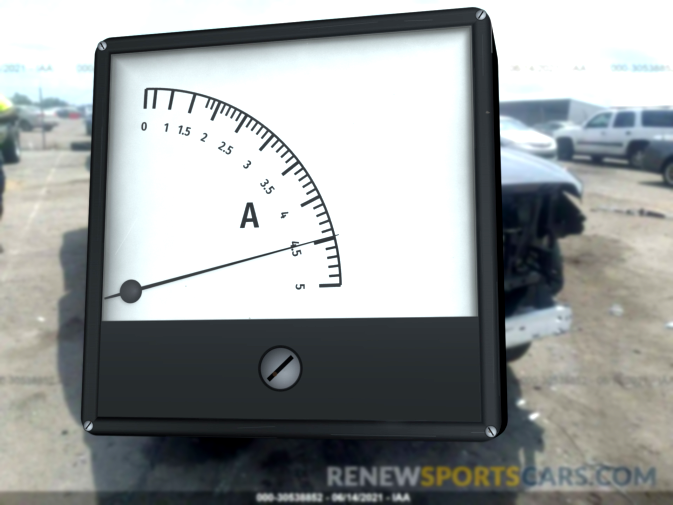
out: **4.5** A
